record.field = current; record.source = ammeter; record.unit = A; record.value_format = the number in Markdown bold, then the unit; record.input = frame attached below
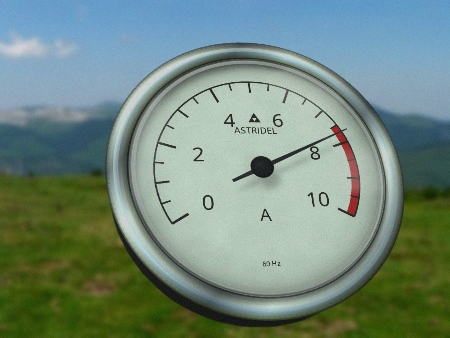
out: **7.75** A
